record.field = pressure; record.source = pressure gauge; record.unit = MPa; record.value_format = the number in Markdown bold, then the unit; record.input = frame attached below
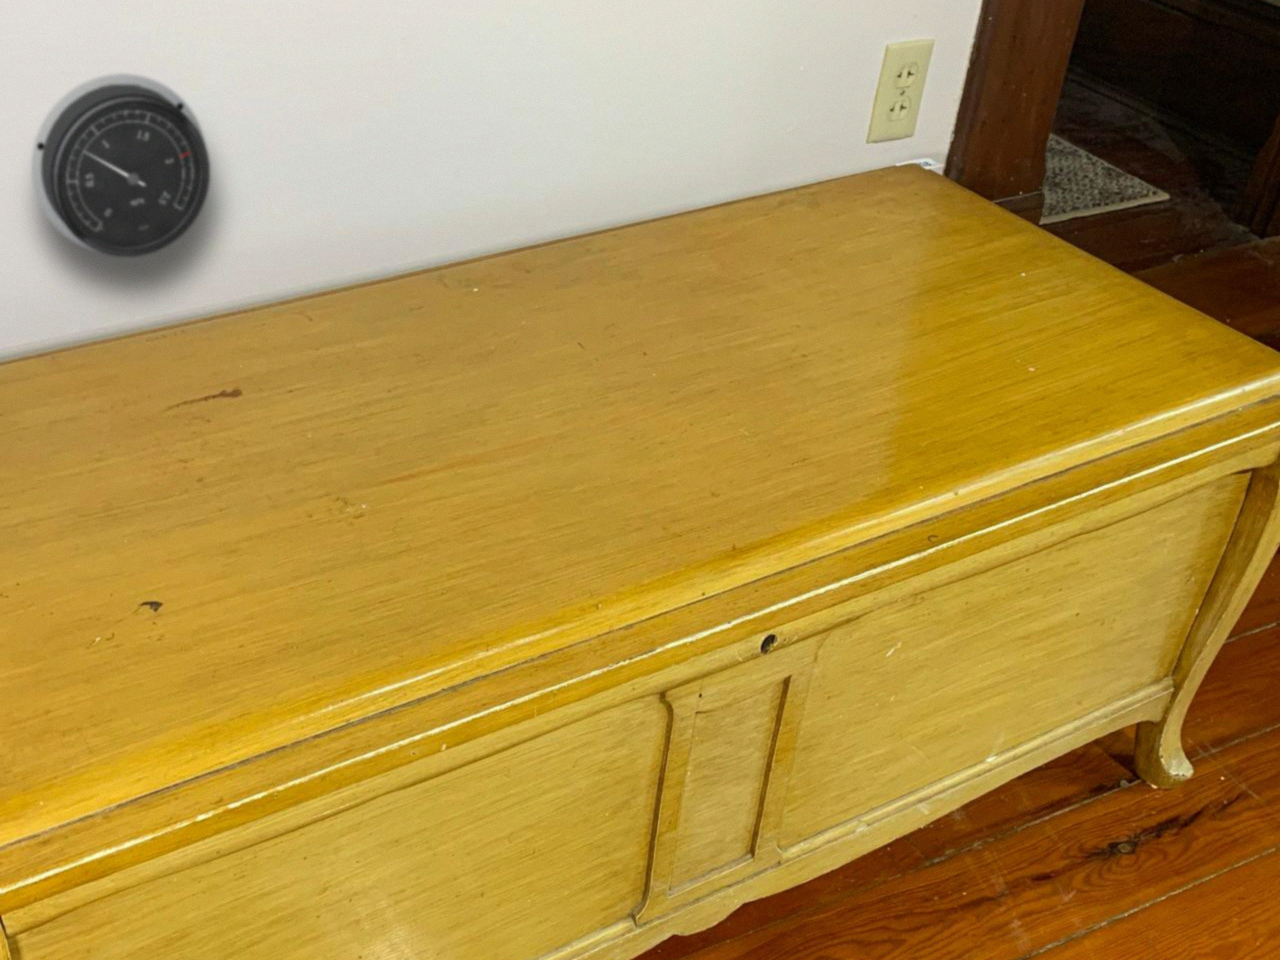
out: **0.8** MPa
